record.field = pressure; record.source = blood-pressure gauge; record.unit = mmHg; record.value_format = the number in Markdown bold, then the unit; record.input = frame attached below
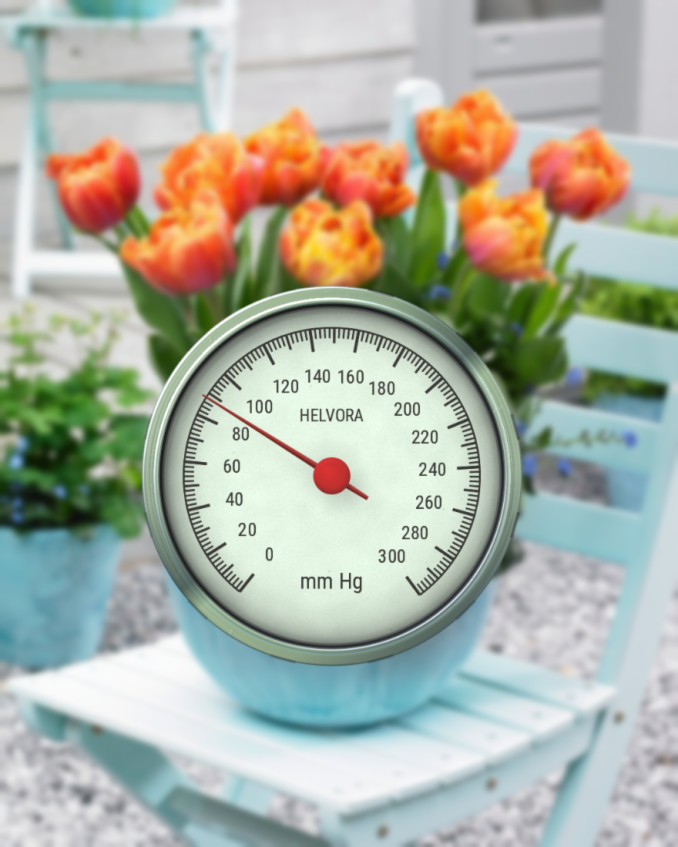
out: **88** mmHg
